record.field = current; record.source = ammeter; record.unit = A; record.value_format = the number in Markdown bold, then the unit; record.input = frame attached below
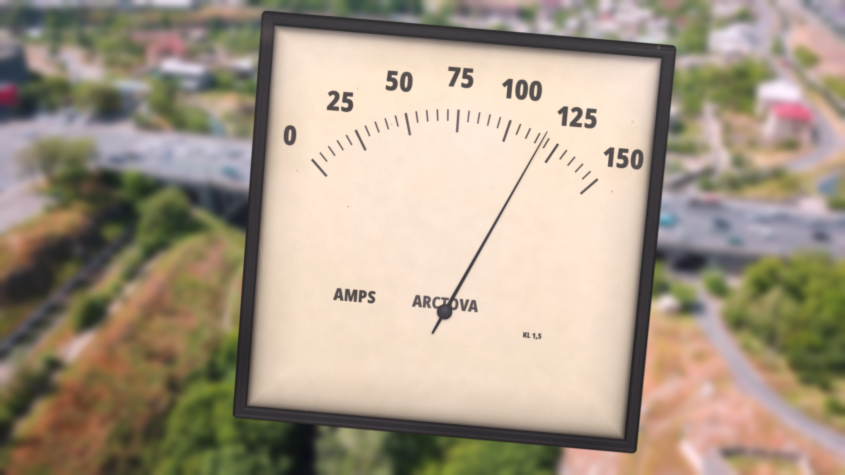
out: **117.5** A
